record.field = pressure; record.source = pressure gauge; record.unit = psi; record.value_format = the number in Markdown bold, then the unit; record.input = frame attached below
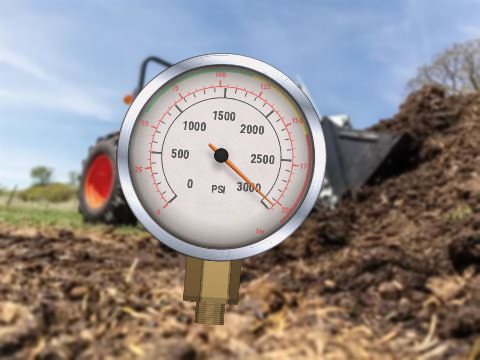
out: **2950** psi
